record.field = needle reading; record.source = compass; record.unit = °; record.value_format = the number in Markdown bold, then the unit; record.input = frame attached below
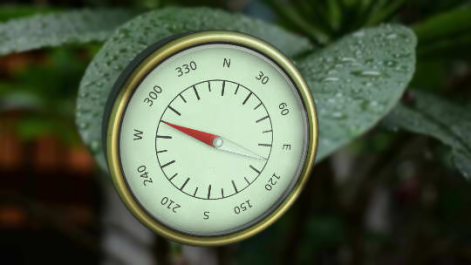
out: **285** °
